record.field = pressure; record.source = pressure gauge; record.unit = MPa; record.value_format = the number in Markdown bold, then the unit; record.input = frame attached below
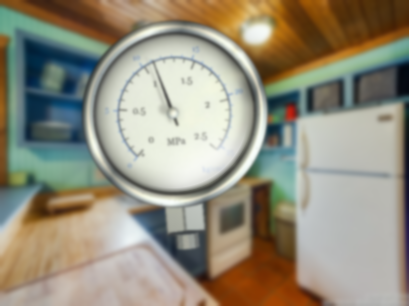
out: **1.1** MPa
